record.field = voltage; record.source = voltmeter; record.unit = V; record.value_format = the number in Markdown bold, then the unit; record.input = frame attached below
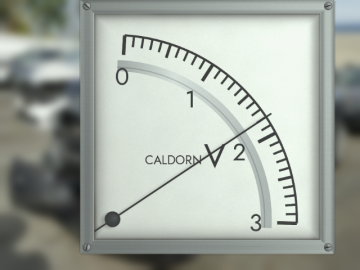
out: **1.8** V
